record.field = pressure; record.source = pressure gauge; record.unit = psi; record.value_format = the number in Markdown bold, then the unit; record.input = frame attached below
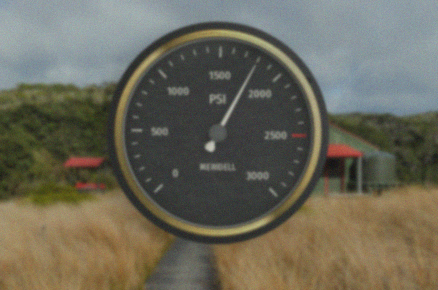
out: **1800** psi
